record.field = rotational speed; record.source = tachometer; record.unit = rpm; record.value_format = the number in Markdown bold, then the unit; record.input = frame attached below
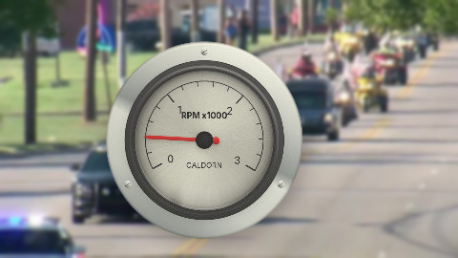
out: **400** rpm
